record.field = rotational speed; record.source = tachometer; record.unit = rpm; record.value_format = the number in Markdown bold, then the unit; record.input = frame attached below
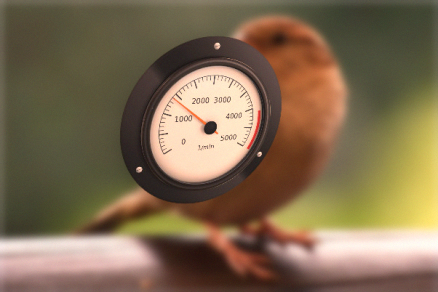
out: **1400** rpm
